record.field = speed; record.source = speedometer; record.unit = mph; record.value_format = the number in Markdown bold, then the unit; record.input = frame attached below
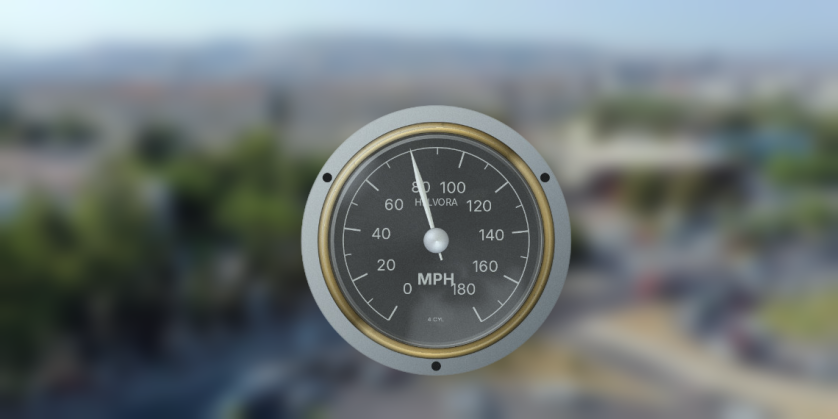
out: **80** mph
